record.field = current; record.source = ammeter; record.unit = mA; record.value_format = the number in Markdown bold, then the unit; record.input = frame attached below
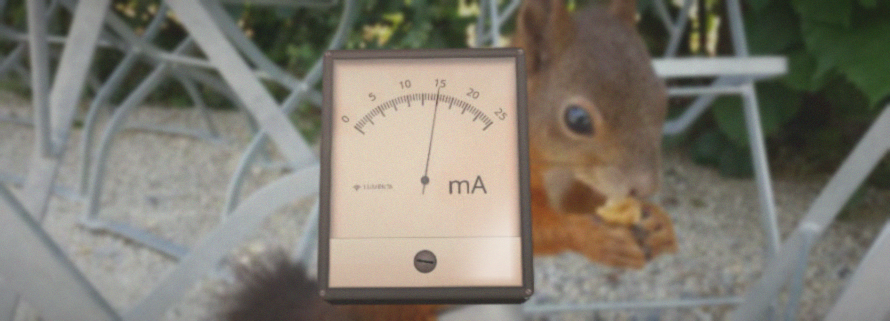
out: **15** mA
